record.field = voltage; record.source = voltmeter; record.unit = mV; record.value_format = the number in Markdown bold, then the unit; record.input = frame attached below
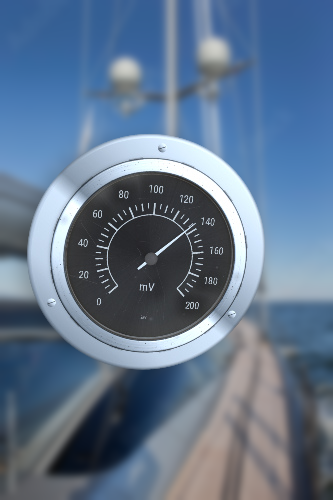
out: **135** mV
